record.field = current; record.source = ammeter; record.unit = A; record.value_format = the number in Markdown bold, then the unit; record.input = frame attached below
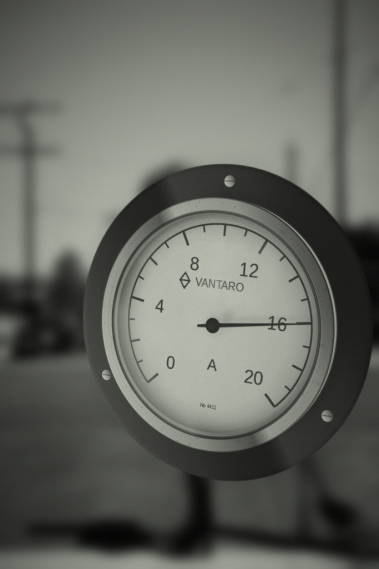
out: **16** A
